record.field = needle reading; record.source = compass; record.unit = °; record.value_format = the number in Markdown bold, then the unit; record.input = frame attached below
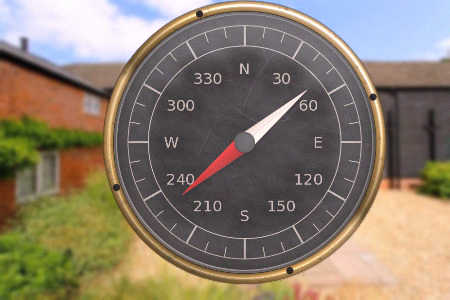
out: **230** °
